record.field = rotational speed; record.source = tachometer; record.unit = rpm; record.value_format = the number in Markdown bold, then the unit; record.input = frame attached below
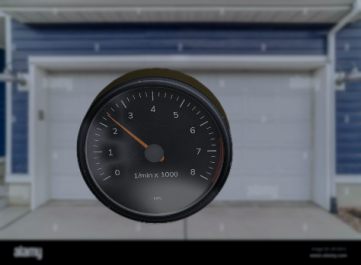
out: **2400** rpm
